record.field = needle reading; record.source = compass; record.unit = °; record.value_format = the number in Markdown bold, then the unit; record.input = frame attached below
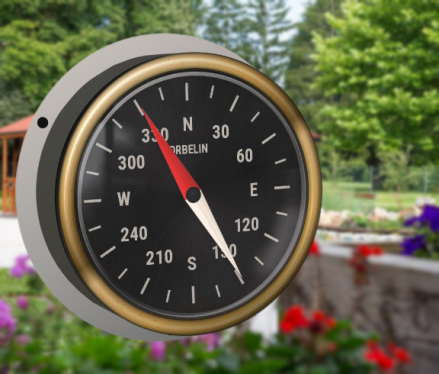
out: **330** °
